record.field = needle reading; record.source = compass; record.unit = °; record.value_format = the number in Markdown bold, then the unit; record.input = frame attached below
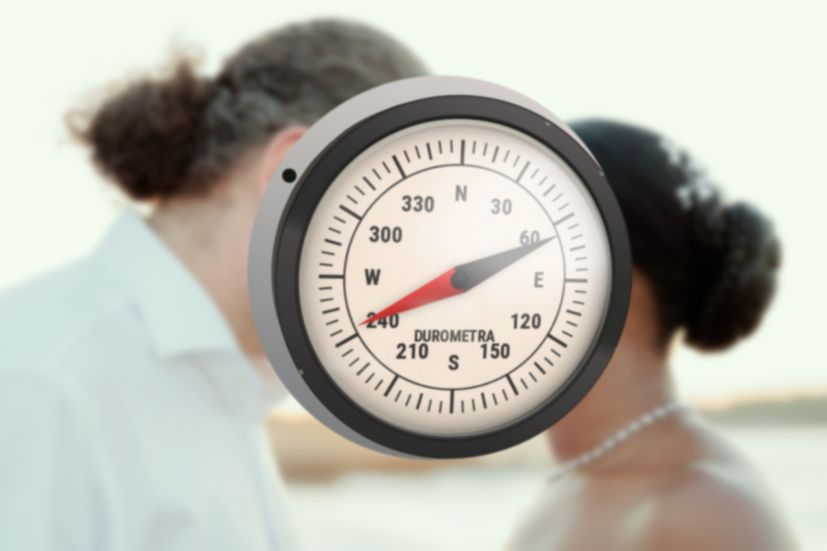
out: **245** °
